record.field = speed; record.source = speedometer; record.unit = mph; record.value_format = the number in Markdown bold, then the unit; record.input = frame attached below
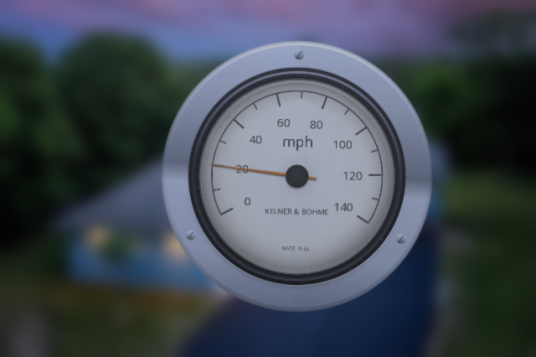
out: **20** mph
